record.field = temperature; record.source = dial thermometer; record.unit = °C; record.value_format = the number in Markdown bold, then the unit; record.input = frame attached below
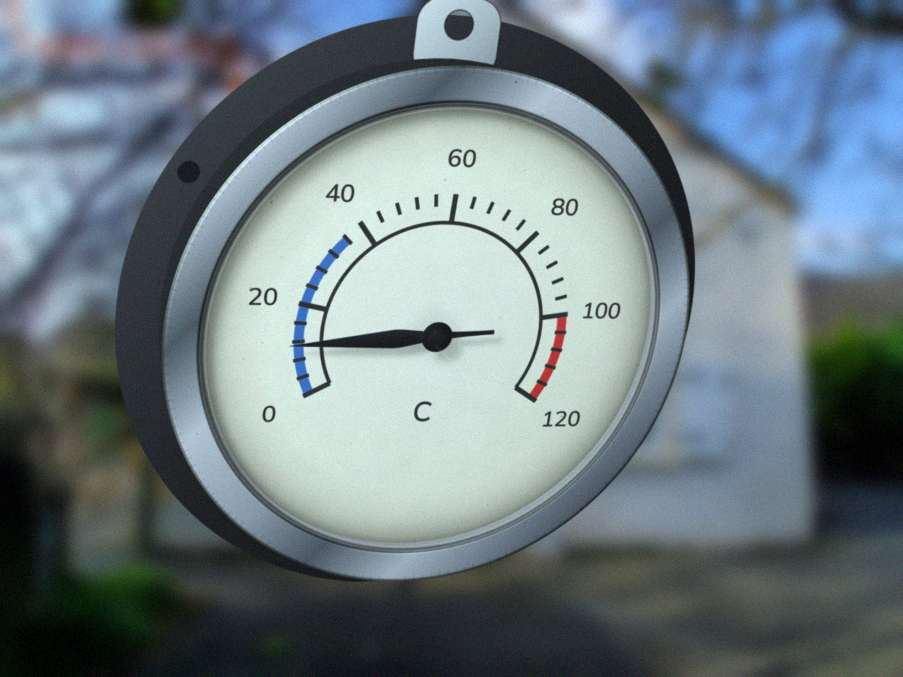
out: **12** °C
